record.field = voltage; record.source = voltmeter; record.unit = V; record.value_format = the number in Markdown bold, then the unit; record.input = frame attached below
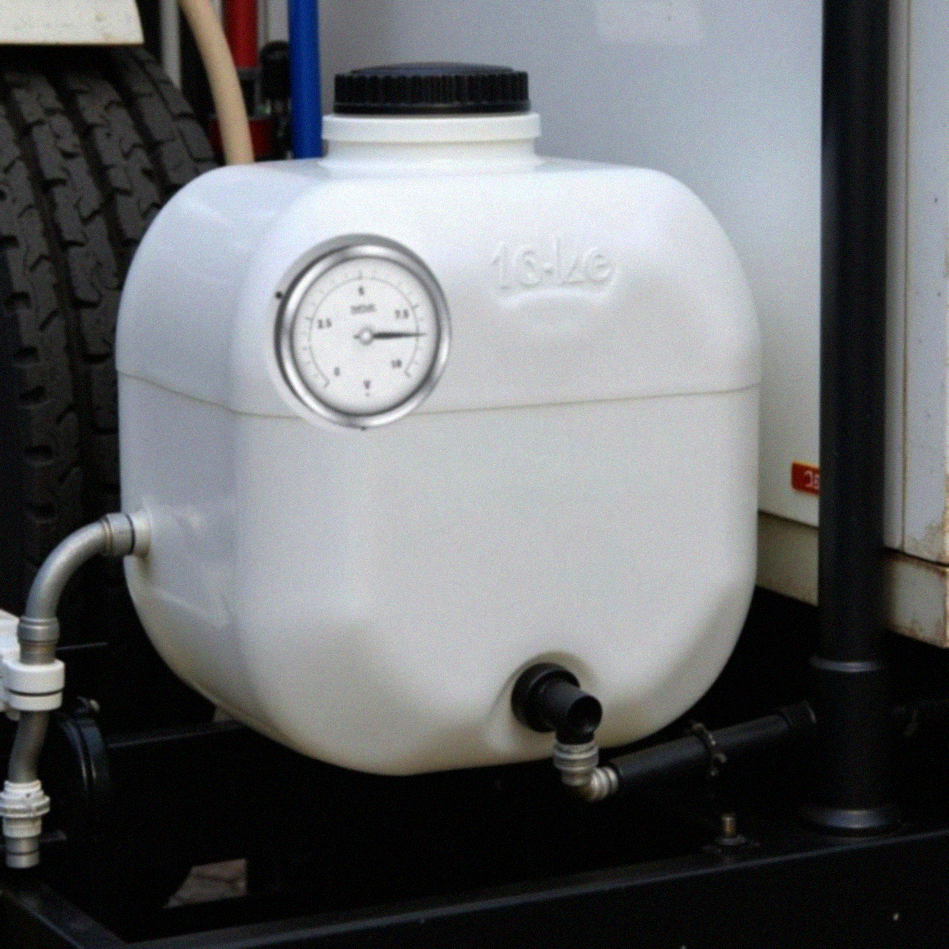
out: **8.5** V
